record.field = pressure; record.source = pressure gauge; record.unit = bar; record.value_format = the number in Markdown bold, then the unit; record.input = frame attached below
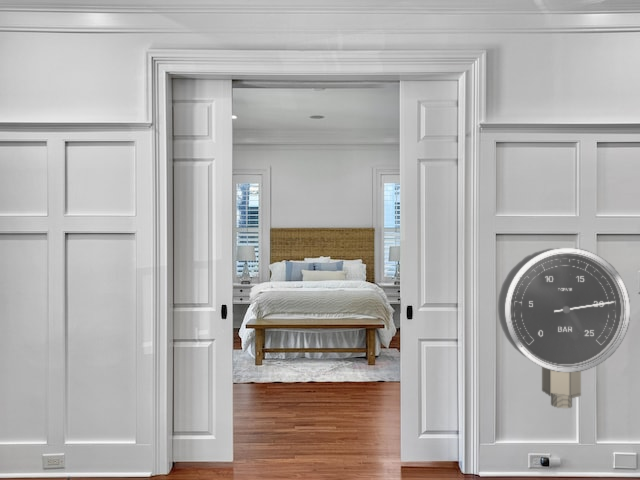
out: **20** bar
